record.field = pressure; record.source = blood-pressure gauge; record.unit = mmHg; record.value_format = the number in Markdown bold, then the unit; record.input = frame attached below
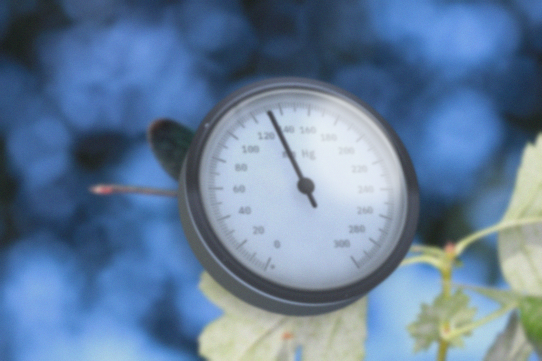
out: **130** mmHg
